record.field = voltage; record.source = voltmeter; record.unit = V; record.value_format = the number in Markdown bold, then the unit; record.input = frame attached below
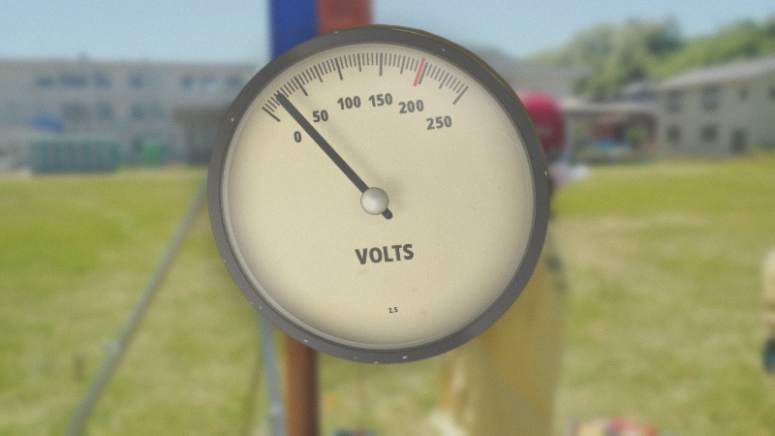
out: **25** V
